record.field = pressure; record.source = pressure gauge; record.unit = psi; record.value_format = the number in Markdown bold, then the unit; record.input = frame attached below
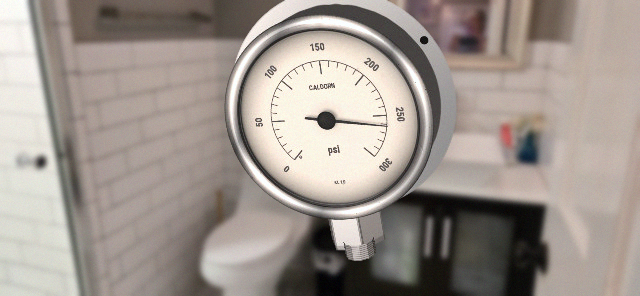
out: **260** psi
